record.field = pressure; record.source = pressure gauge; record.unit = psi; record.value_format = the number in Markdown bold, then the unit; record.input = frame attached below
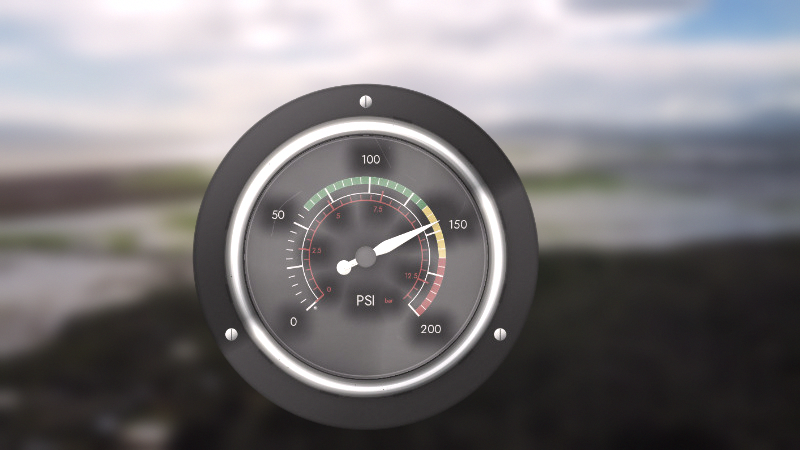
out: **145** psi
